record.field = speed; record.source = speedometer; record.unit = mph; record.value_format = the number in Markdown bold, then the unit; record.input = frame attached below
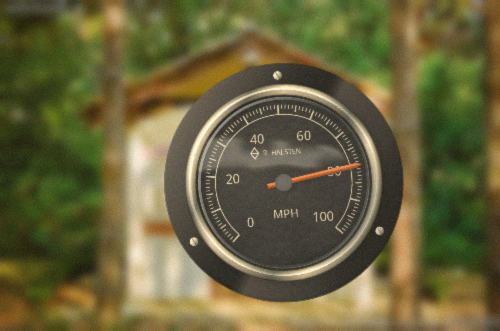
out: **80** mph
